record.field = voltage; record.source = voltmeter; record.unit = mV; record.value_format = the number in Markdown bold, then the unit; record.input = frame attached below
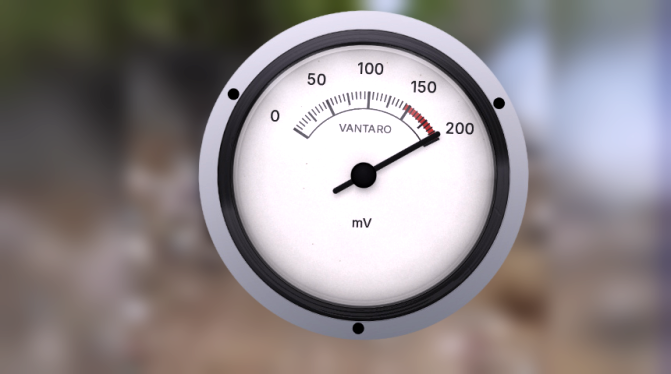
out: **195** mV
